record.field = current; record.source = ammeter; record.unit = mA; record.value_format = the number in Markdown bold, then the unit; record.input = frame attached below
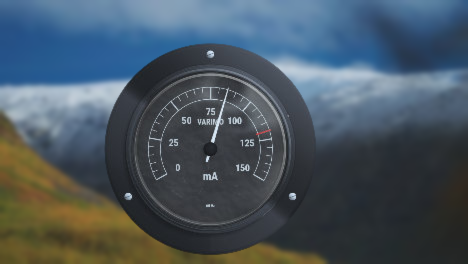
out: **85** mA
